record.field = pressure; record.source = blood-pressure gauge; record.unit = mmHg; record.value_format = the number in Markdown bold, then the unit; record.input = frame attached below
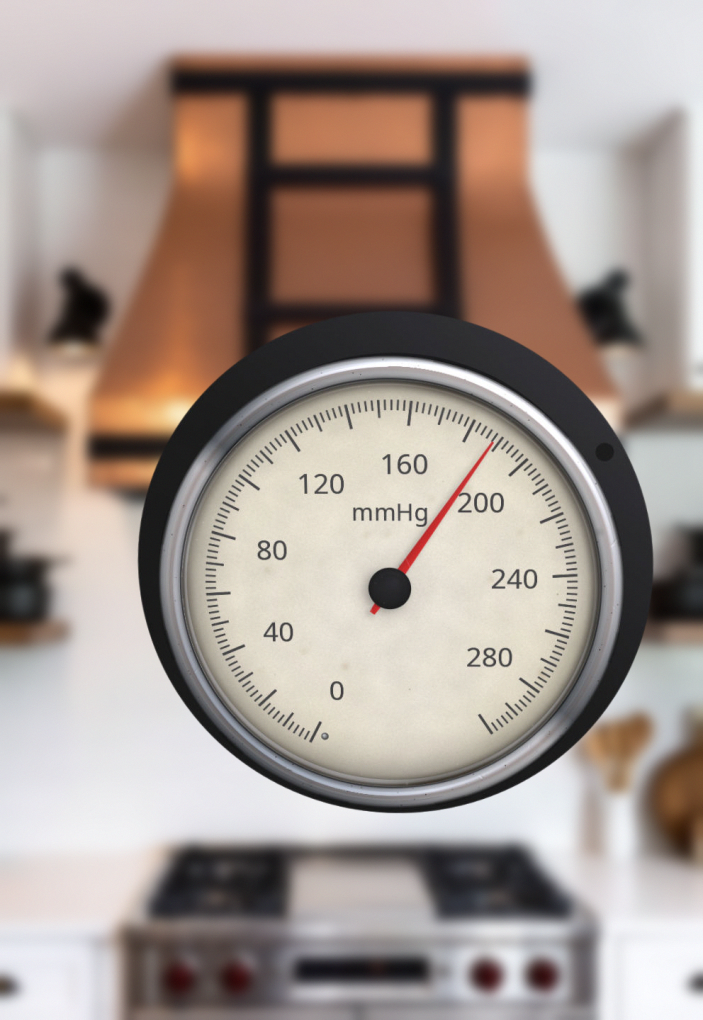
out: **188** mmHg
